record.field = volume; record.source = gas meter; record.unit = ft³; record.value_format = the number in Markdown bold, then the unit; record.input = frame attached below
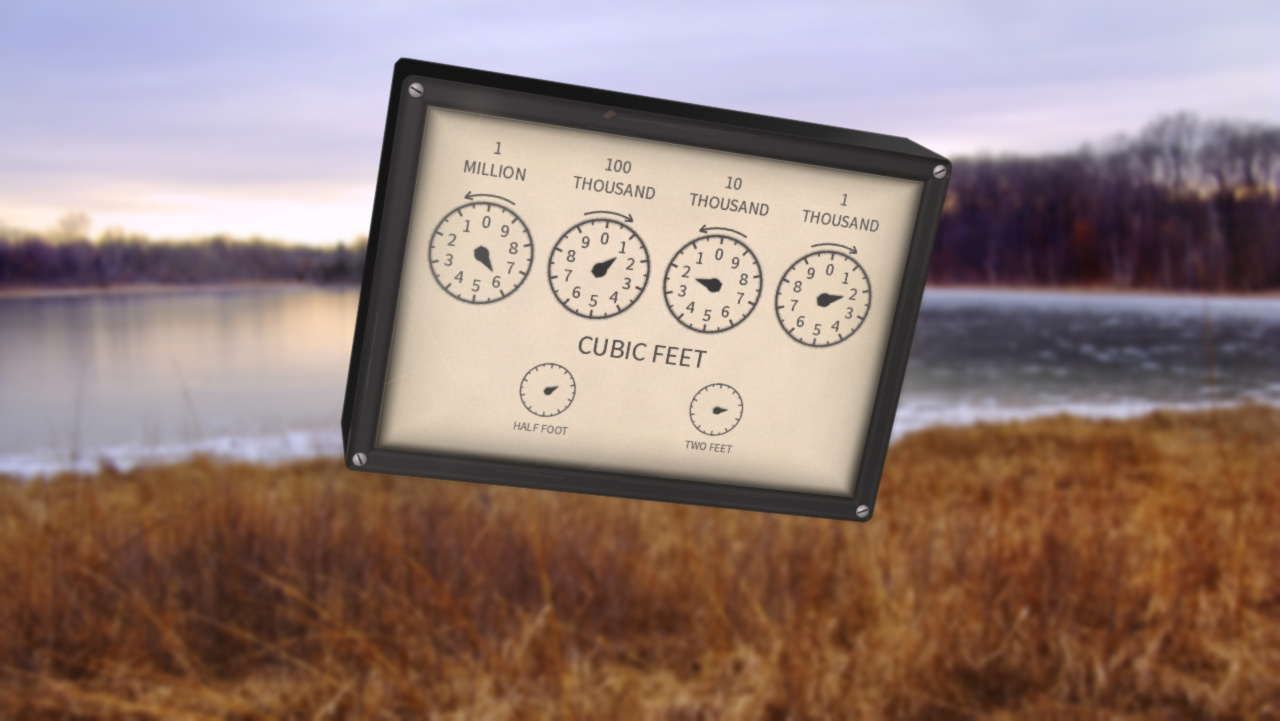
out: **612200** ft³
